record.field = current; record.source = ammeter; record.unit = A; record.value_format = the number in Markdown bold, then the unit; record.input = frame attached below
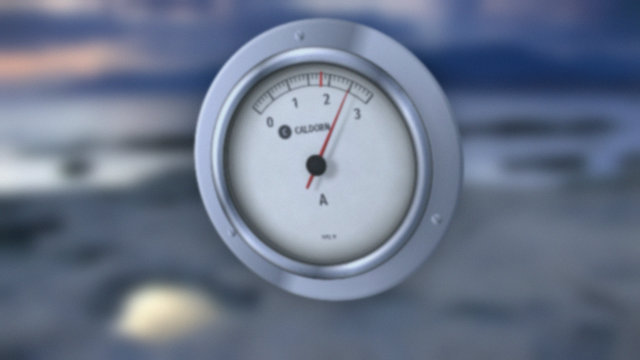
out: **2.5** A
